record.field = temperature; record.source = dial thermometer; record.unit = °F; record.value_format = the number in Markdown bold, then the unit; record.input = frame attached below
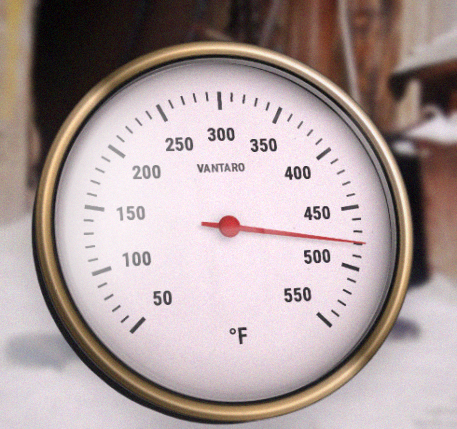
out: **480** °F
